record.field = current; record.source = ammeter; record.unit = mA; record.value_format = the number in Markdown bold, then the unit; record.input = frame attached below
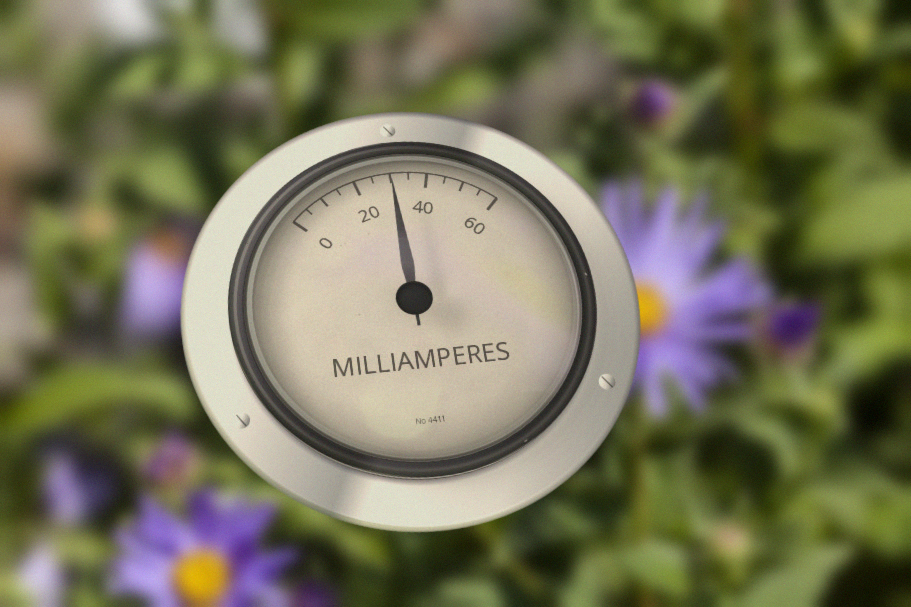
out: **30** mA
